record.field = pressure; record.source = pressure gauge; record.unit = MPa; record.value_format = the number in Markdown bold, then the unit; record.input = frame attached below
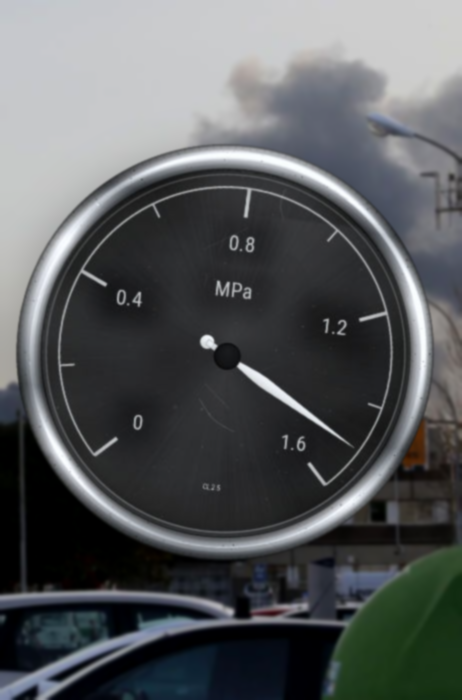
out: **1.5** MPa
